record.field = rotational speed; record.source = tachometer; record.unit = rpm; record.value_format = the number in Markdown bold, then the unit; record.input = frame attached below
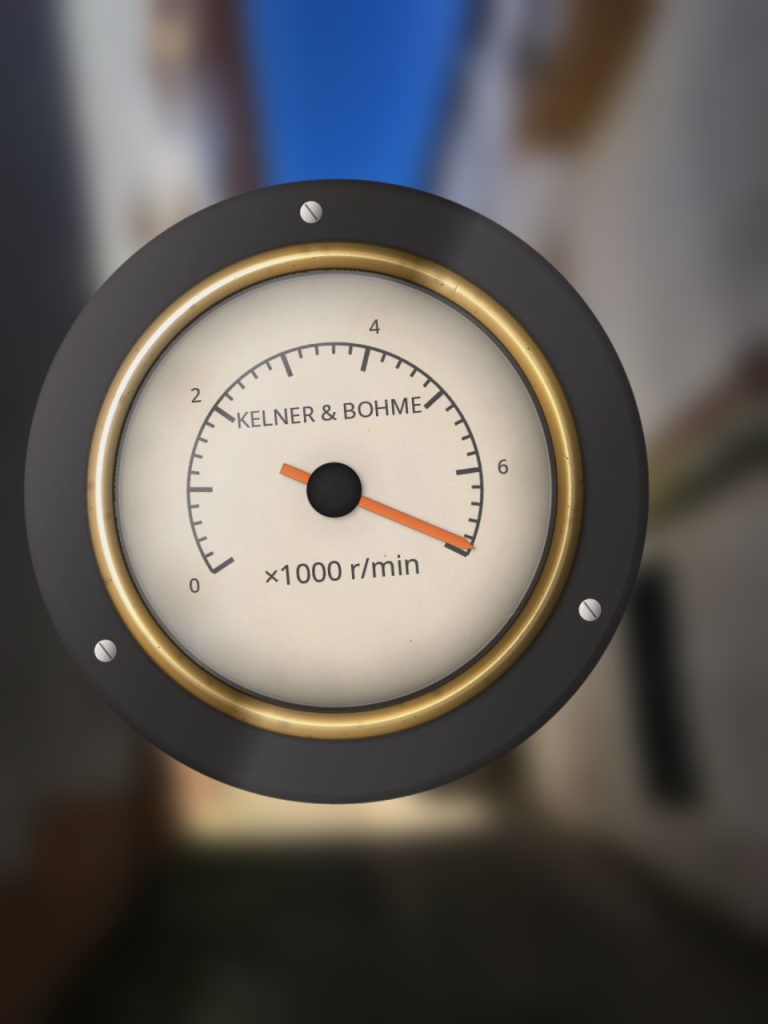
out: **6900** rpm
